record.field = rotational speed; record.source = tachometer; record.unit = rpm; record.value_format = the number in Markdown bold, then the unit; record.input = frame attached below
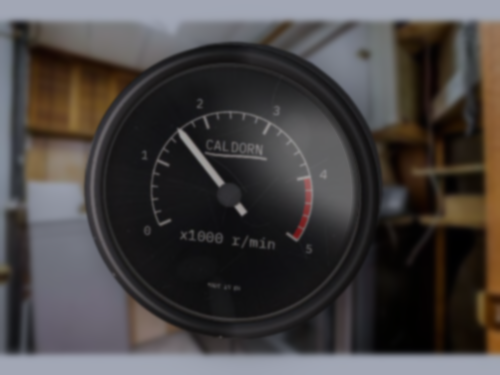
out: **1600** rpm
